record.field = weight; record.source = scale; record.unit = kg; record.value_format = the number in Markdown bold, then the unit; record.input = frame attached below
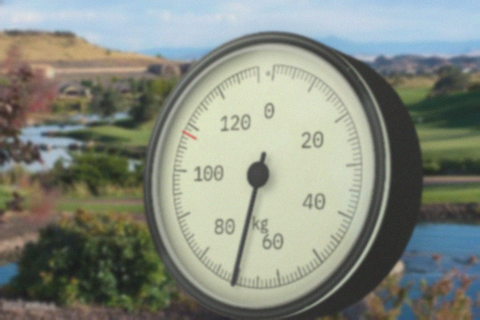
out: **70** kg
